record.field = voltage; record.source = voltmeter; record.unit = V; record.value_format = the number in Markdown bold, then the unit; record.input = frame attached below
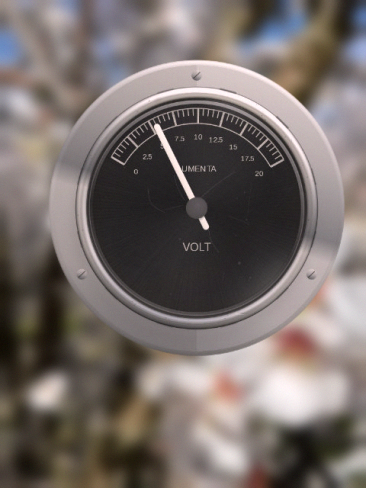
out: **5.5** V
